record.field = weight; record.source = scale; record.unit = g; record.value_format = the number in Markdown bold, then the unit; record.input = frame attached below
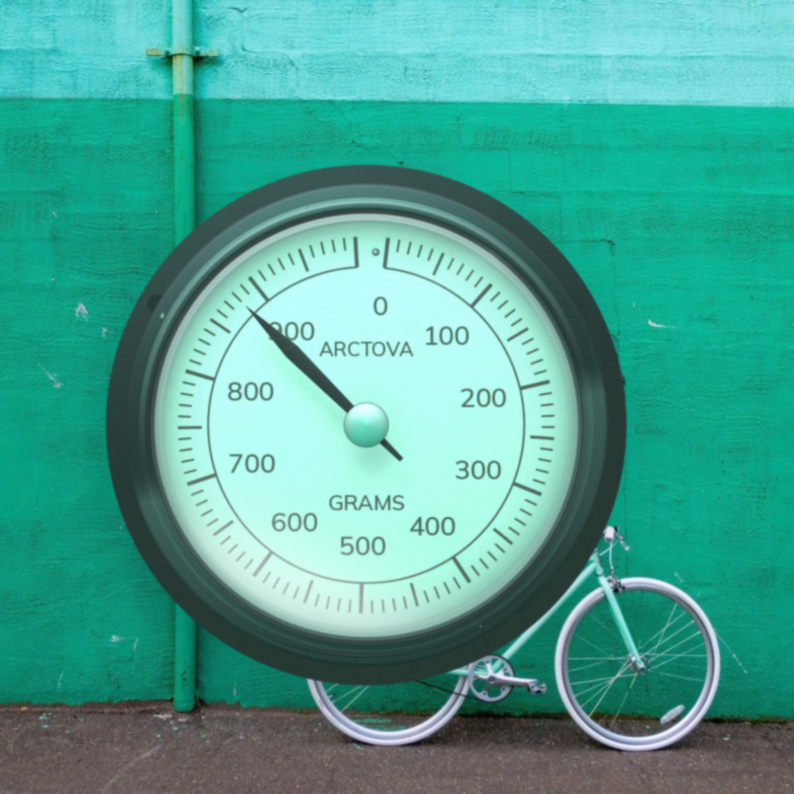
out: **880** g
